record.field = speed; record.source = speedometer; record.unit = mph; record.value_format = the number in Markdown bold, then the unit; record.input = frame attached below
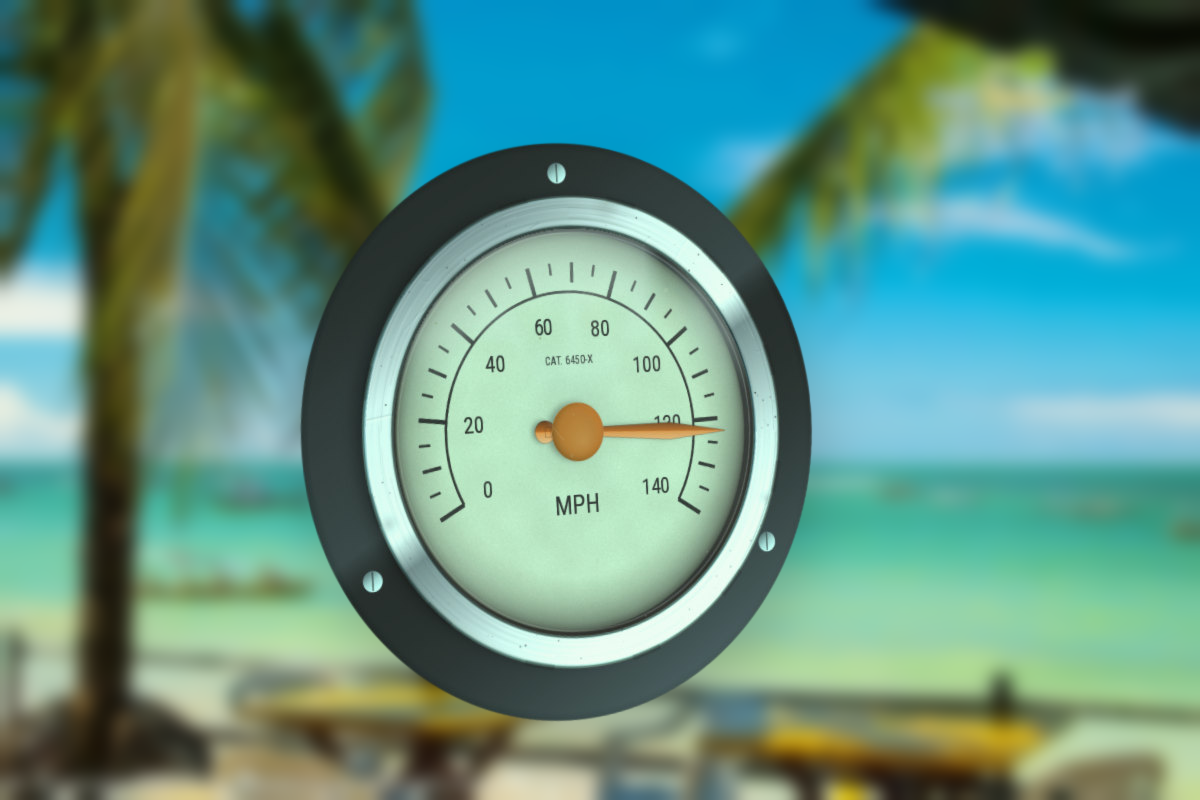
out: **122.5** mph
